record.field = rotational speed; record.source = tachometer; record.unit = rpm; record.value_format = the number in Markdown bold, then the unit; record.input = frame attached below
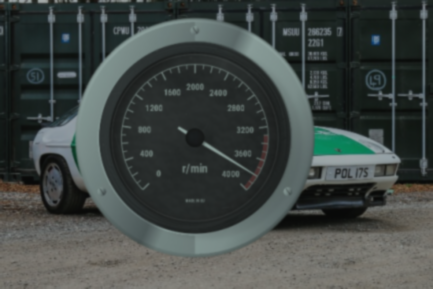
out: **3800** rpm
